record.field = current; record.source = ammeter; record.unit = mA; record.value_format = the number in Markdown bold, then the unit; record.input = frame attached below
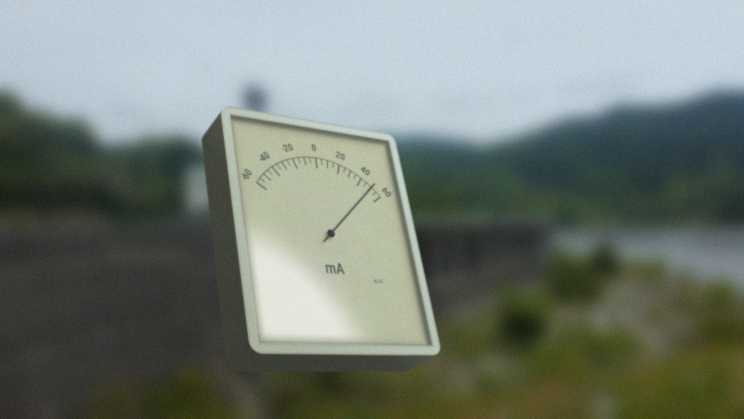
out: **50** mA
